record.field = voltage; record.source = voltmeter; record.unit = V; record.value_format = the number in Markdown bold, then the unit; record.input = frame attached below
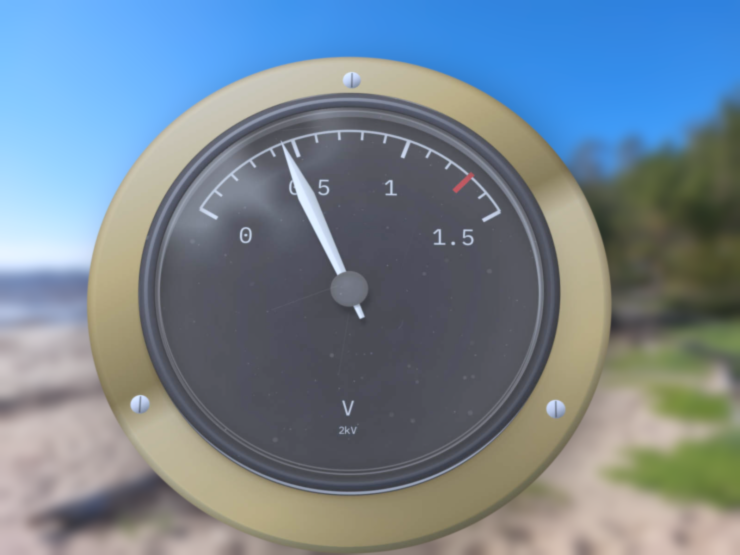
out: **0.45** V
